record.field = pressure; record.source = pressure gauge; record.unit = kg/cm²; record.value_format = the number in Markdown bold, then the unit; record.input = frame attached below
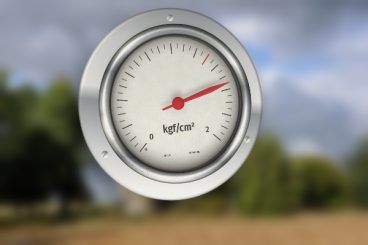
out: **1.55** kg/cm²
